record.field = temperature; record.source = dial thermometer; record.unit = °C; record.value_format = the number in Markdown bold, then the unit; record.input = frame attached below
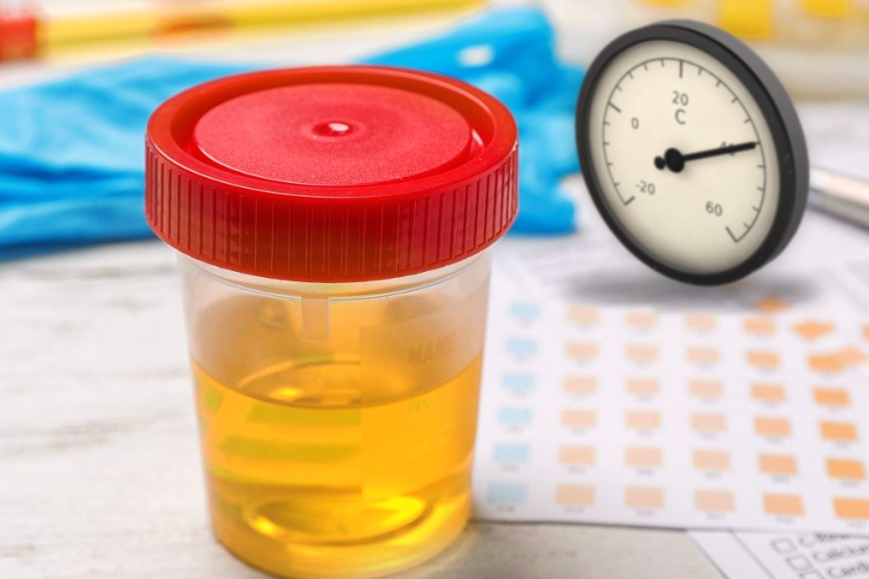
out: **40** °C
